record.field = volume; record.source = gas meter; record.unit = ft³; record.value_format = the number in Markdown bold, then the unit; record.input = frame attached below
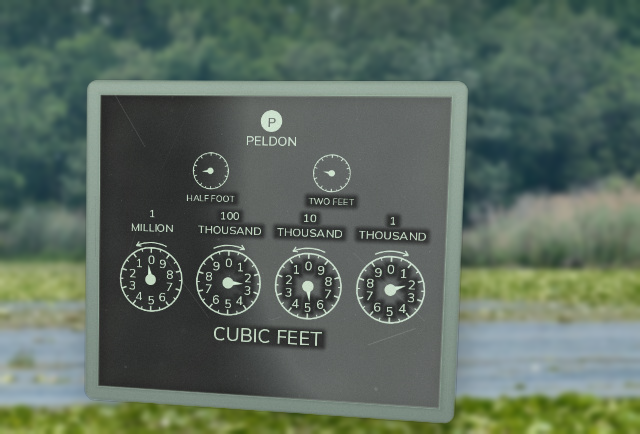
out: **25200** ft³
